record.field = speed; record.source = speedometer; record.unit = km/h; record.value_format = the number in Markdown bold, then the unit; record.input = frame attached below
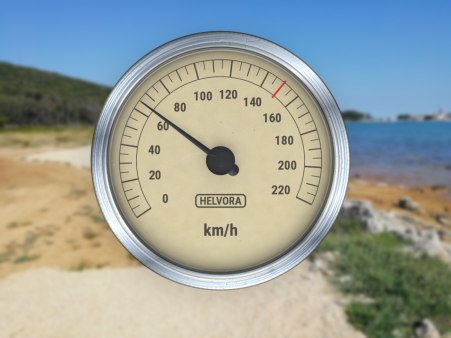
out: **65** km/h
